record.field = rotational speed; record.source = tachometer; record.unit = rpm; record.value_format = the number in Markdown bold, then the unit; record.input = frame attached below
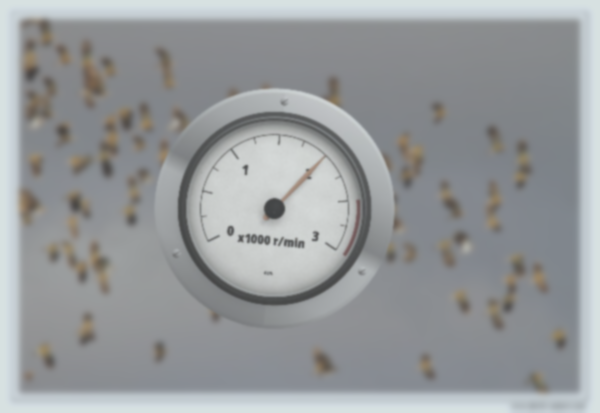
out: **2000** rpm
